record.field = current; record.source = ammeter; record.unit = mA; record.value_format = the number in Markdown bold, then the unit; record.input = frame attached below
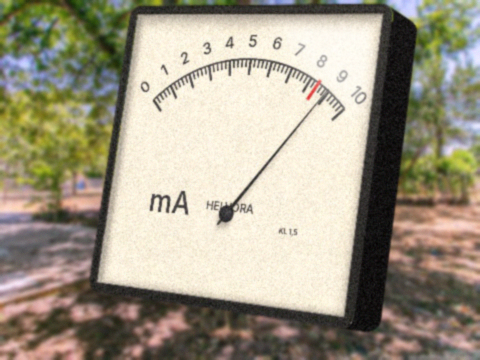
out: **9** mA
